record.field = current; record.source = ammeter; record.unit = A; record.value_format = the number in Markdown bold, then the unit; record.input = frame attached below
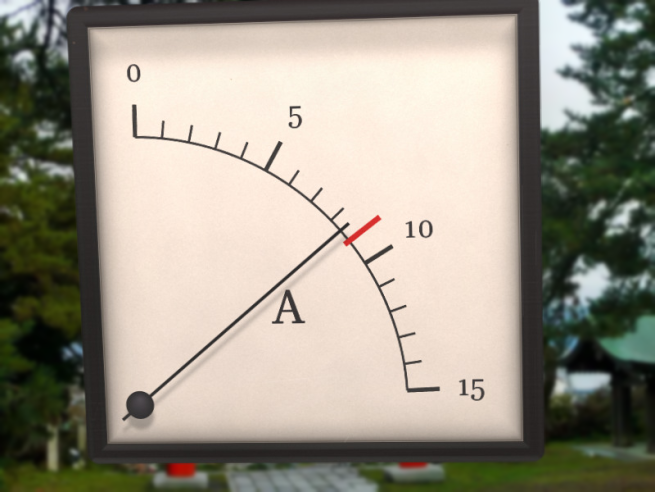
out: **8.5** A
